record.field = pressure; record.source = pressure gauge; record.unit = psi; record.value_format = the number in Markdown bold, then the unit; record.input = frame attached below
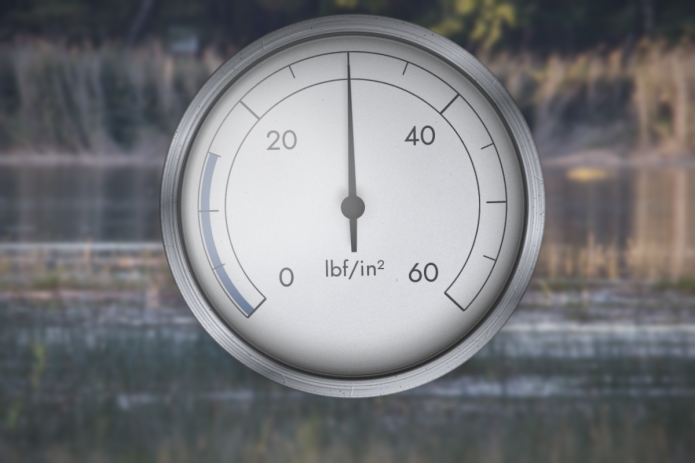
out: **30** psi
